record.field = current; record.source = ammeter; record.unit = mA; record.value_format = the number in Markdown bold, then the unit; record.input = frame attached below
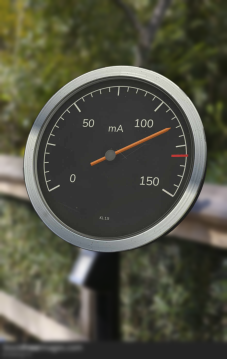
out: **115** mA
